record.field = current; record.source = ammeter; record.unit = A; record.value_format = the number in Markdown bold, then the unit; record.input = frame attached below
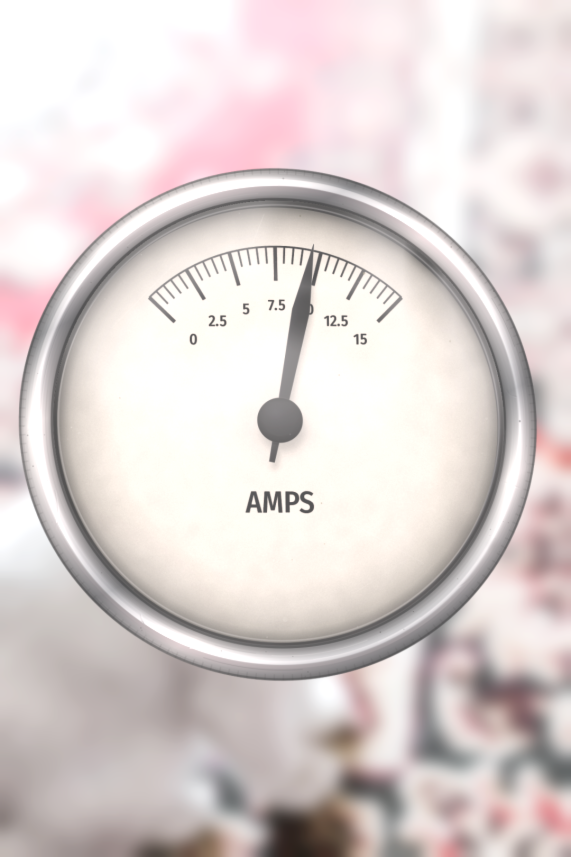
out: **9.5** A
